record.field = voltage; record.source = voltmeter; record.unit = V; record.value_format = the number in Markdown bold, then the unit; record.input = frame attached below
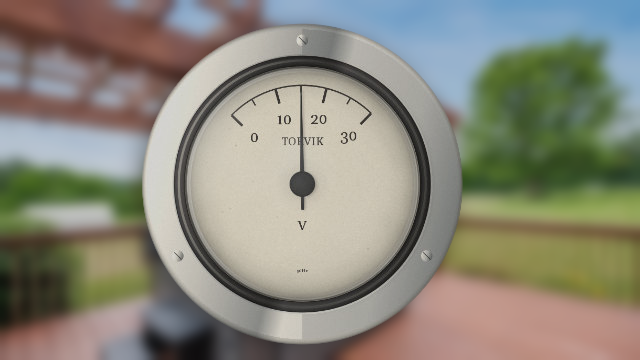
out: **15** V
